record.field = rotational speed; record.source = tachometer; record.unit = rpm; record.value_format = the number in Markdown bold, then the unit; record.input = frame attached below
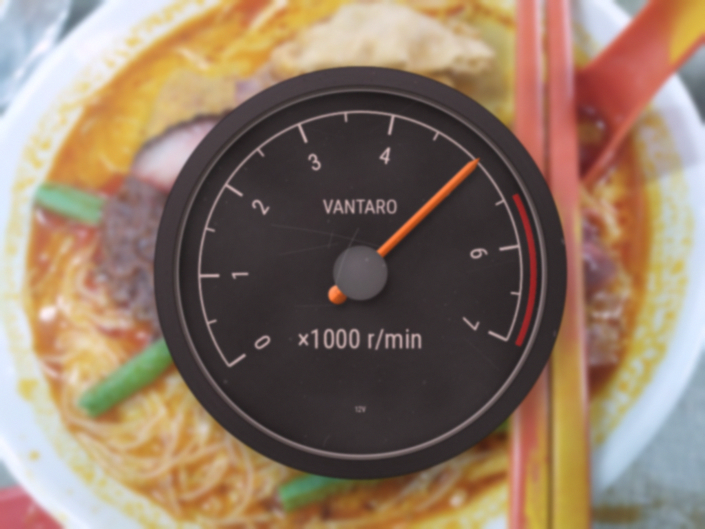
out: **5000** rpm
